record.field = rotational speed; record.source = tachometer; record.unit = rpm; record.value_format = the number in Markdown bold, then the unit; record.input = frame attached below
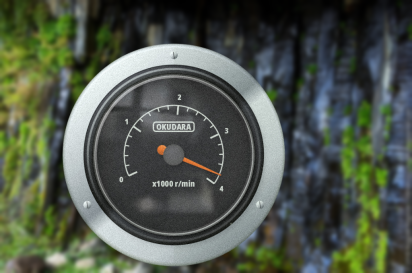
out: **3800** rpm
